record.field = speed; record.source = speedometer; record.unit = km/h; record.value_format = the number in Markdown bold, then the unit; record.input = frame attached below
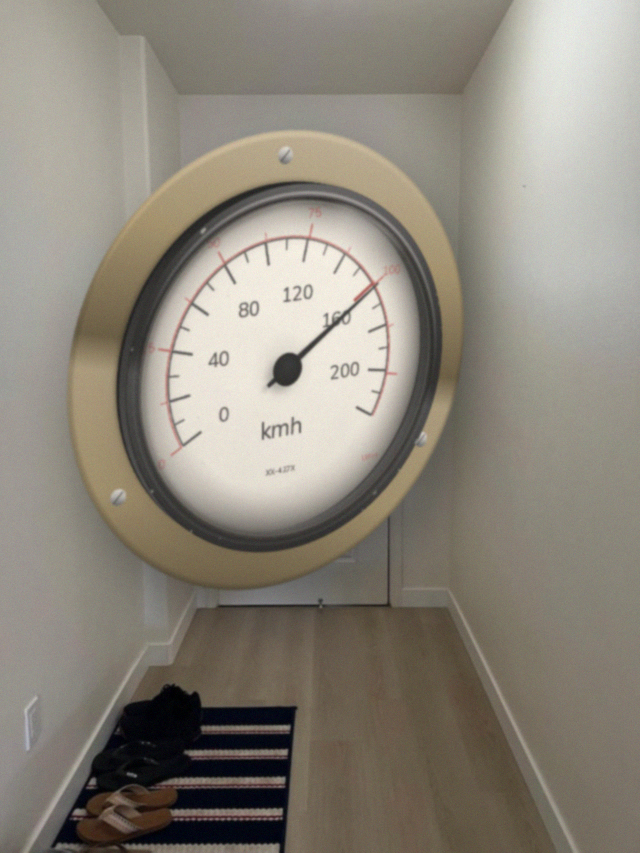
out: **160** km/h
